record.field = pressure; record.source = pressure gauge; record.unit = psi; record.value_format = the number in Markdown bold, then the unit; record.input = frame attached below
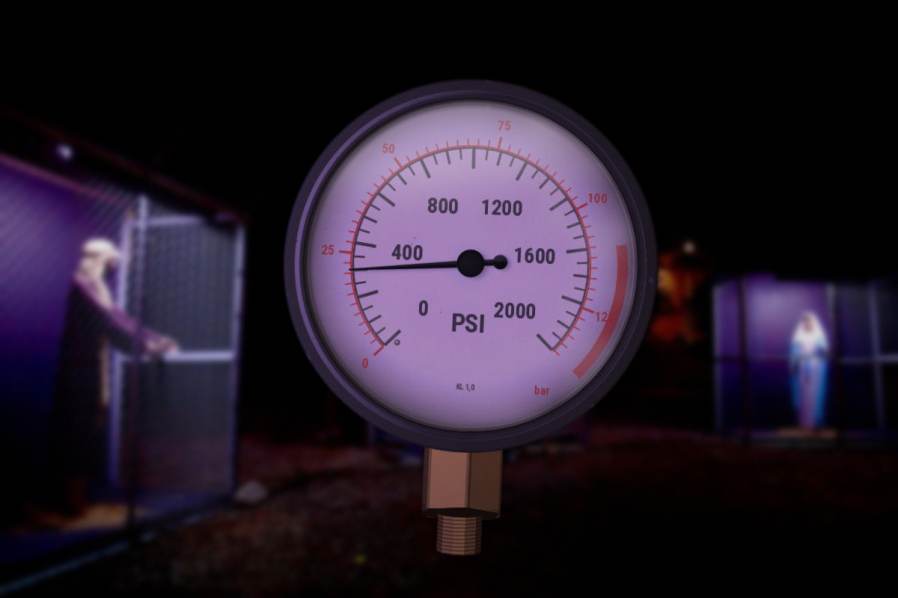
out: **300** psi
